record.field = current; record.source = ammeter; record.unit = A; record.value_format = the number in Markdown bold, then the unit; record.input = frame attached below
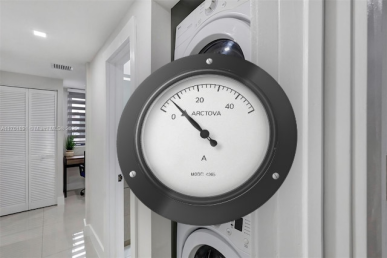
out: **6** A
